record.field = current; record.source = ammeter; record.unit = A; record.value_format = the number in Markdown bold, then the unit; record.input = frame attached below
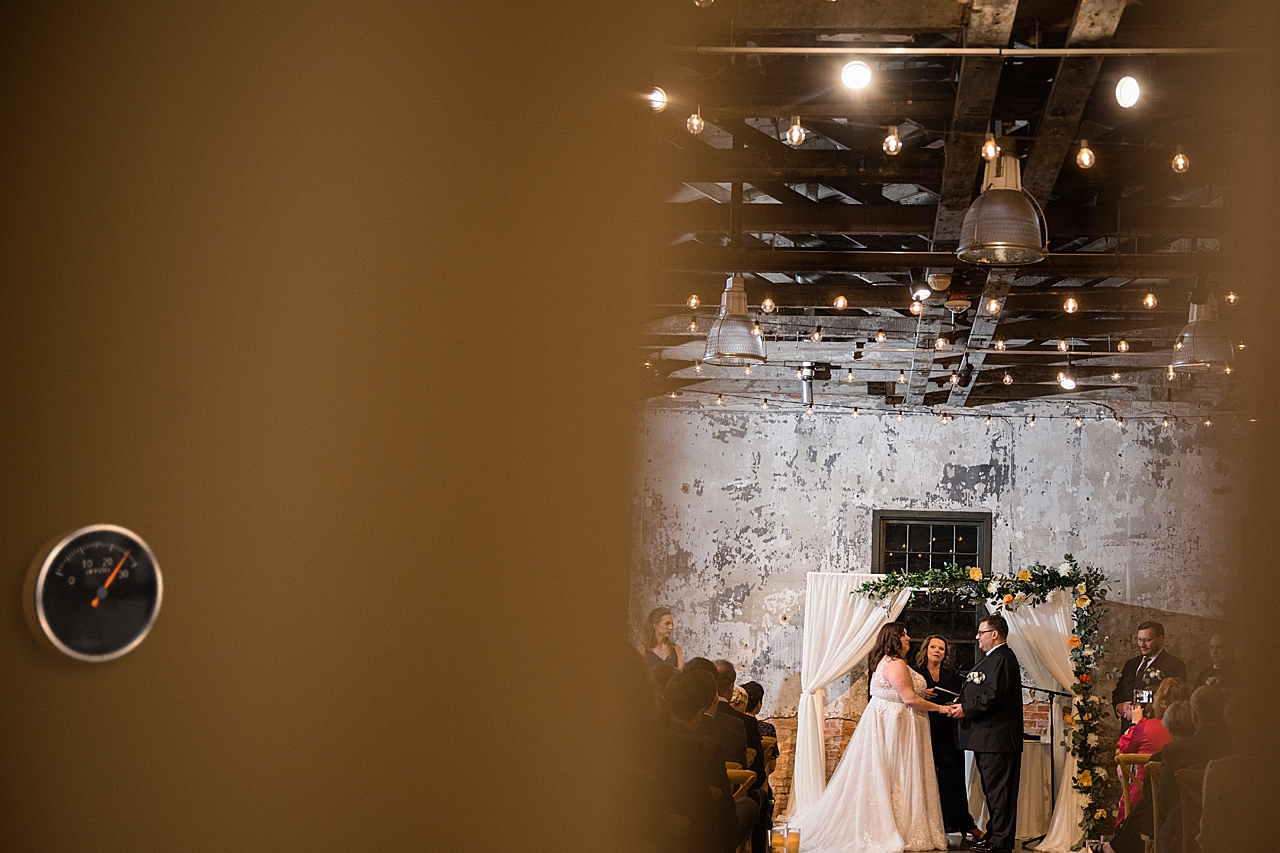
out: **25** A
